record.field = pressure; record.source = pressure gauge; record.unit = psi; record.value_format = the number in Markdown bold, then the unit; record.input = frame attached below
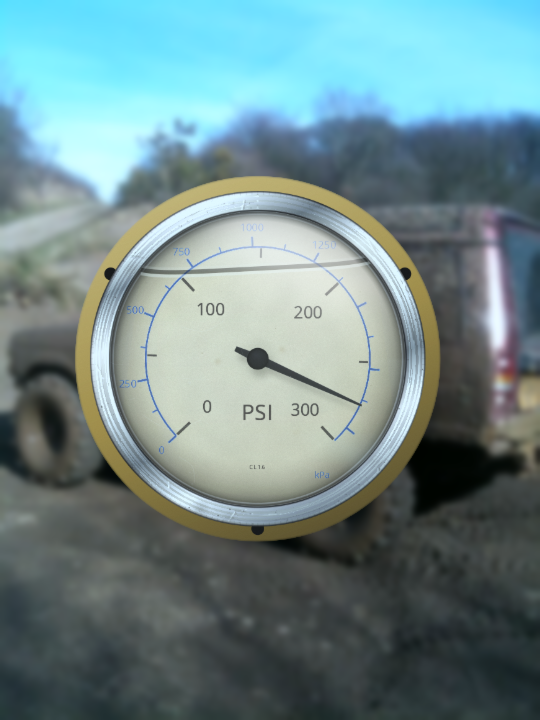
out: **275** psi
